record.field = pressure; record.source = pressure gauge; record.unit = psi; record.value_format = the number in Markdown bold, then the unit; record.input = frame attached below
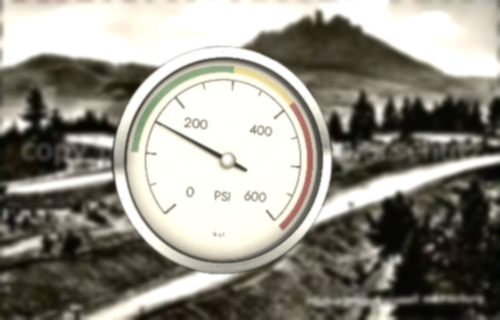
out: **150** psi
